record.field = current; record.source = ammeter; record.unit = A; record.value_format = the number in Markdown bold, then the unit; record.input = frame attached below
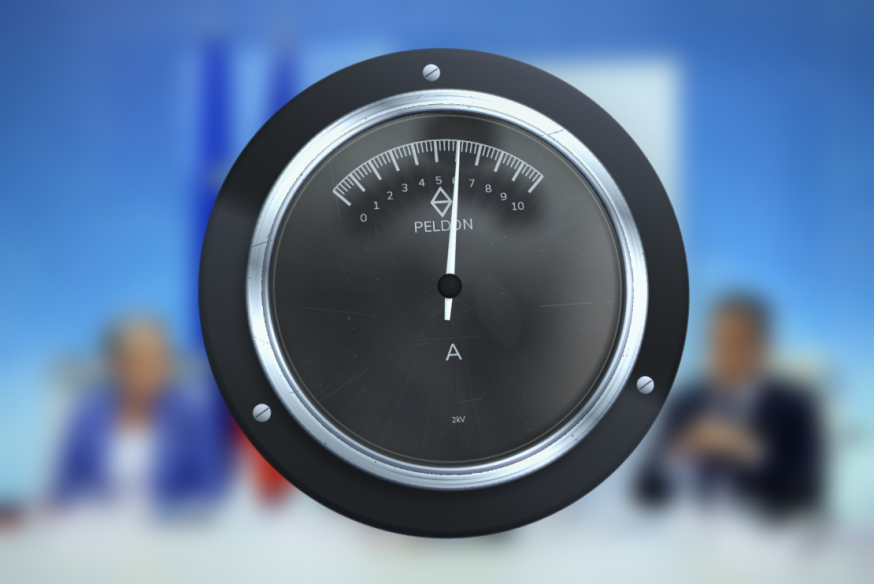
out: **6** A
